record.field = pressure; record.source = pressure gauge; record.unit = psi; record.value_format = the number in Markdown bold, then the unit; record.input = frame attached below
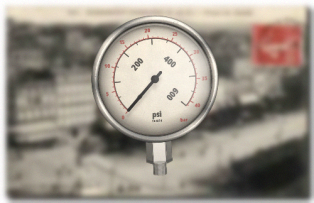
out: **0** psi
